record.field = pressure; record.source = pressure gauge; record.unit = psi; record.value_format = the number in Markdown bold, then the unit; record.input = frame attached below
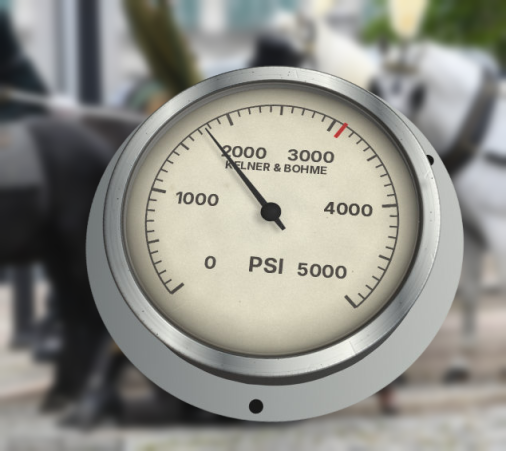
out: **1750** psi
